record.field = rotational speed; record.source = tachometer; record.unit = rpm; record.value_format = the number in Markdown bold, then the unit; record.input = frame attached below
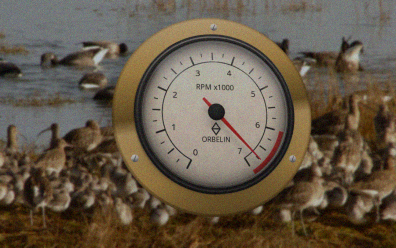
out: **6750** rpm
